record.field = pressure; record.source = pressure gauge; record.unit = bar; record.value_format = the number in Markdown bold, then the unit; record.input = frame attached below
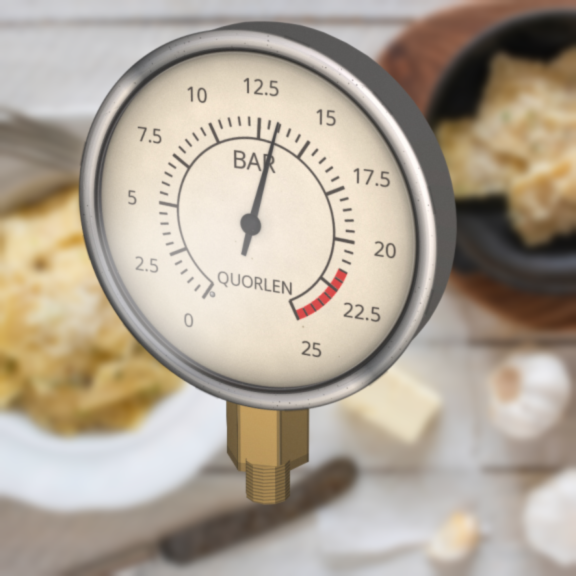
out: **13.5** bar
